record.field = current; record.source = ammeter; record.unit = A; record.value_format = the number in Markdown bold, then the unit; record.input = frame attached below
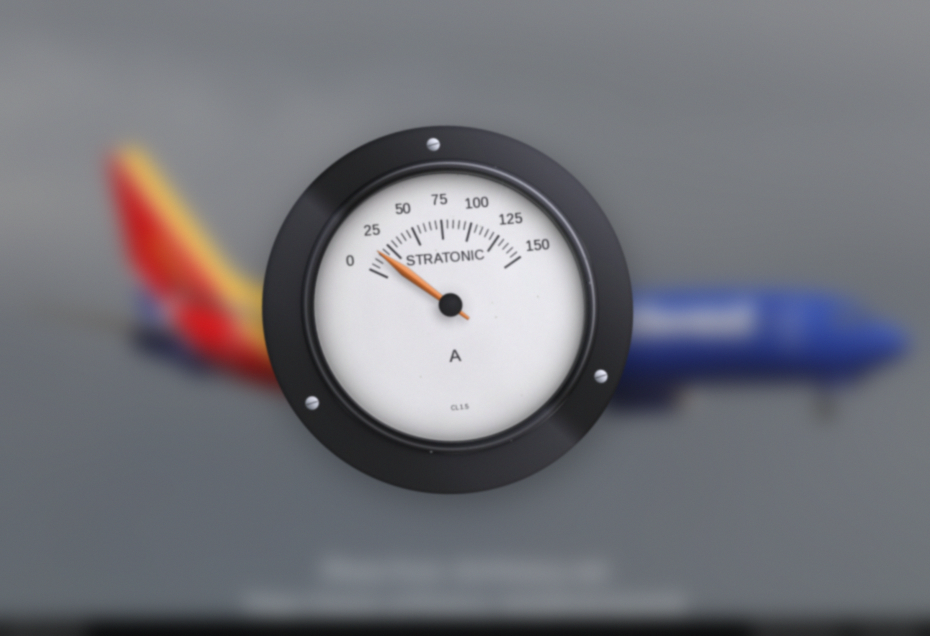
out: **15** A
